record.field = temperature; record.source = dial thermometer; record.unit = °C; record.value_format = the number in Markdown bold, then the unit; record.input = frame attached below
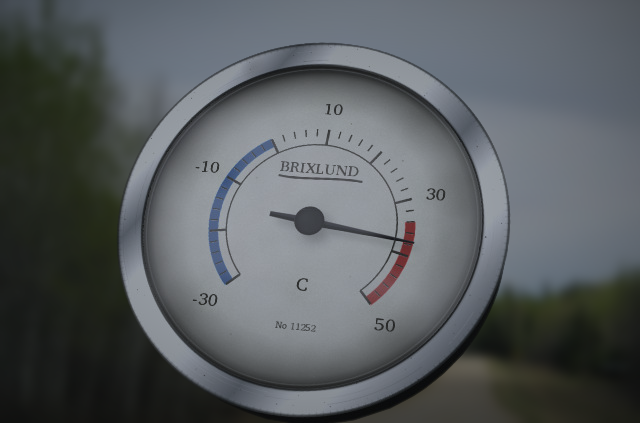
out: **38** °C
